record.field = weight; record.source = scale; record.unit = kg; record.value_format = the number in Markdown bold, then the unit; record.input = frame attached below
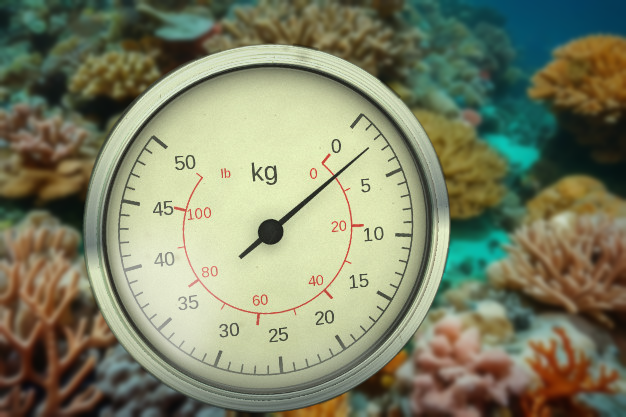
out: **2** kg
